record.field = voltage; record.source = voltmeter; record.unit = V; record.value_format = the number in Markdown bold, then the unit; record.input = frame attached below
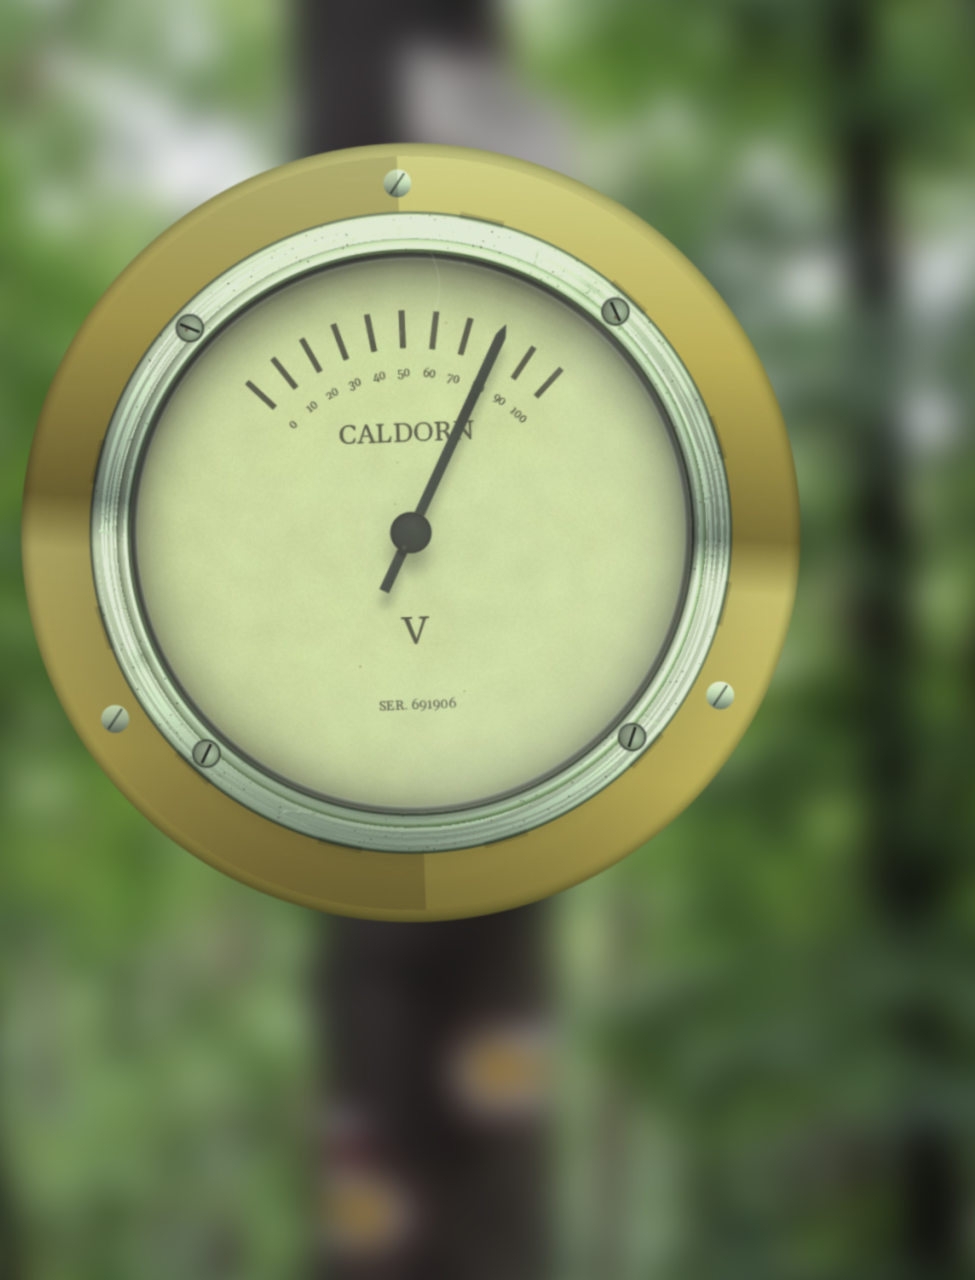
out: **80** V
